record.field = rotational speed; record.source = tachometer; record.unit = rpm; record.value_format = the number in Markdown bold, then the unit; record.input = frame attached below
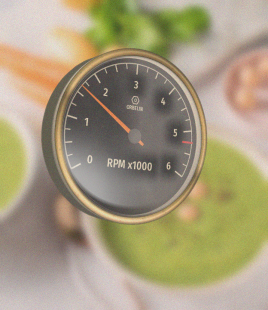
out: **1625** rpm
